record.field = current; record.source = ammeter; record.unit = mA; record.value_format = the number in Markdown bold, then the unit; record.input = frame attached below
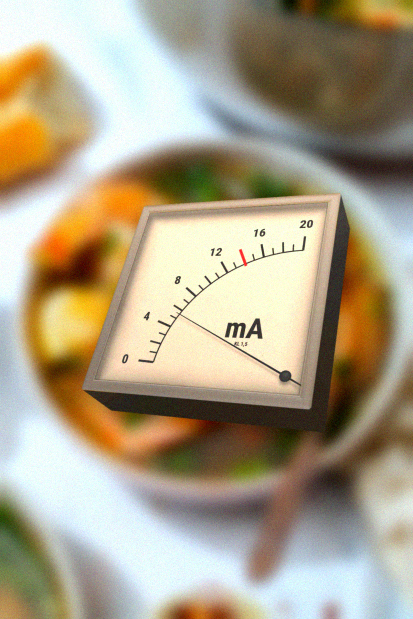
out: **5.5** mA
